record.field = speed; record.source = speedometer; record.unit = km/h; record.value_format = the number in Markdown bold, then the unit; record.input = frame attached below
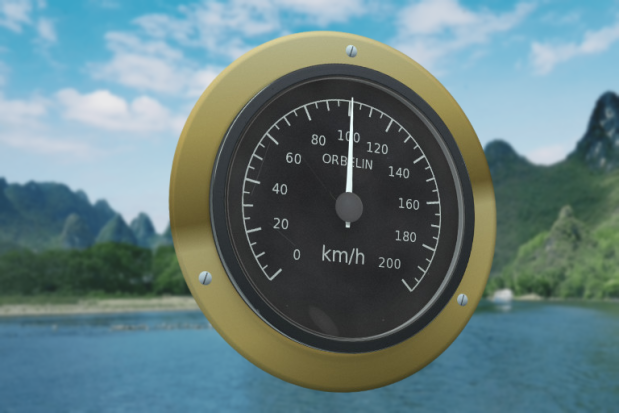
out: **100** km/h
